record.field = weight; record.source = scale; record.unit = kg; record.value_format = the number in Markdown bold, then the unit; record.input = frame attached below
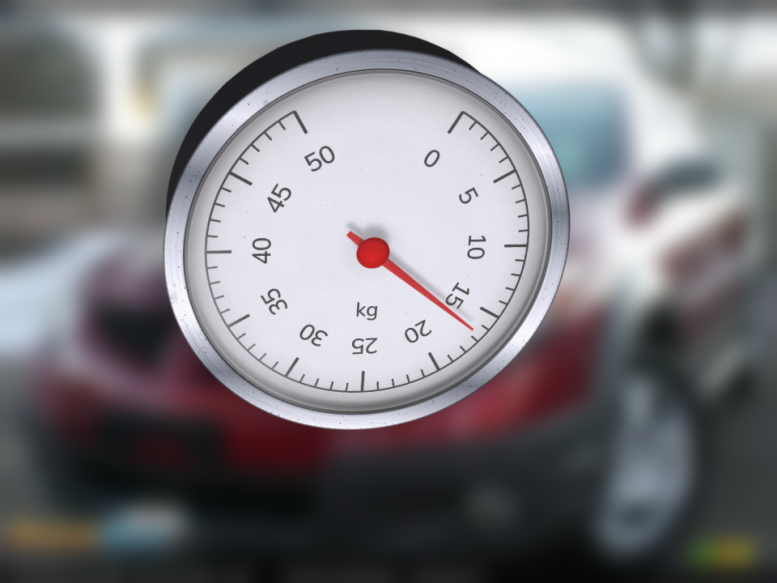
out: **16.5** kg
